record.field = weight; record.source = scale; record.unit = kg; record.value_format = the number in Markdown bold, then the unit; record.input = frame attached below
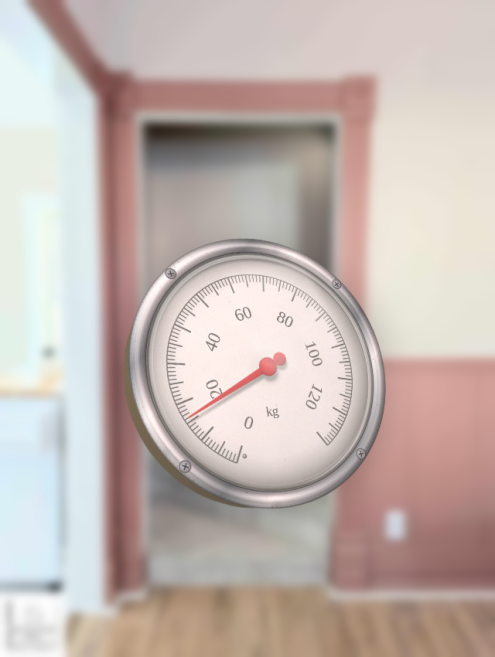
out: **16** kg
